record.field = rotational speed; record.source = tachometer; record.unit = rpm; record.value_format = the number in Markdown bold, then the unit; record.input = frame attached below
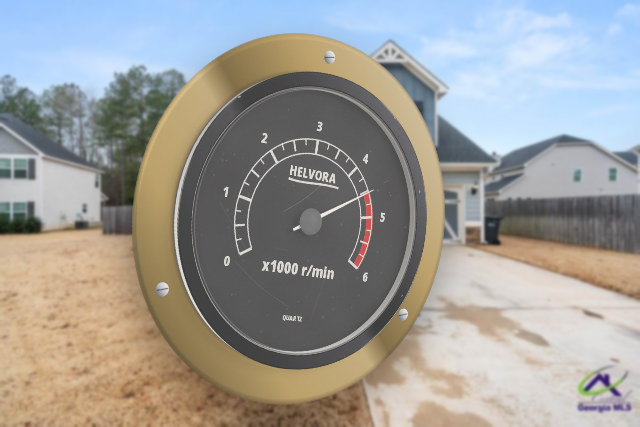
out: **4500** rpm
